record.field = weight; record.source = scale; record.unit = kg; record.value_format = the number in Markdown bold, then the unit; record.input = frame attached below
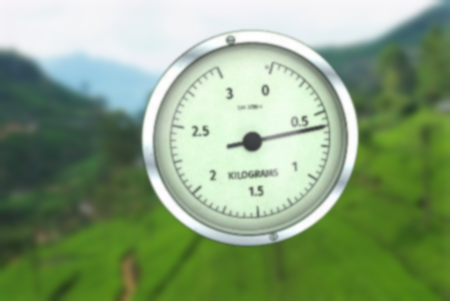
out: **0.6** kg
